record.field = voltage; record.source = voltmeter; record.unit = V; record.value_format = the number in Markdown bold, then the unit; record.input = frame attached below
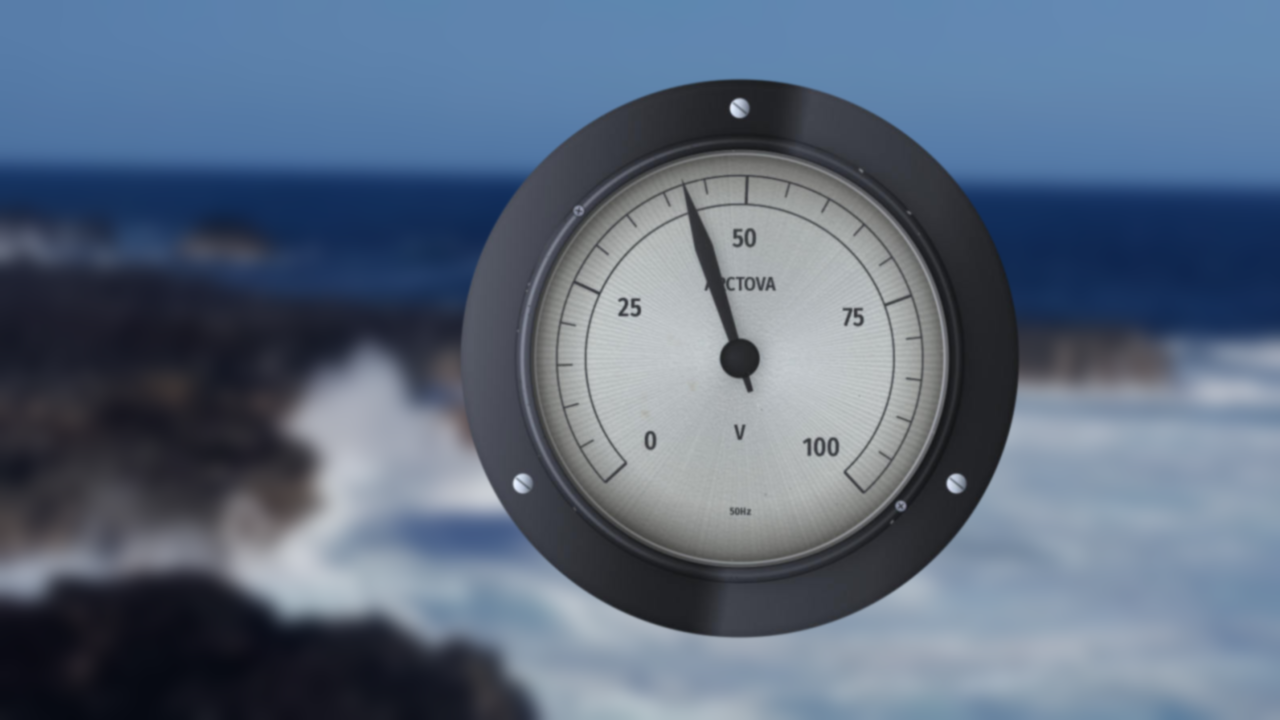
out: **42.5** V
